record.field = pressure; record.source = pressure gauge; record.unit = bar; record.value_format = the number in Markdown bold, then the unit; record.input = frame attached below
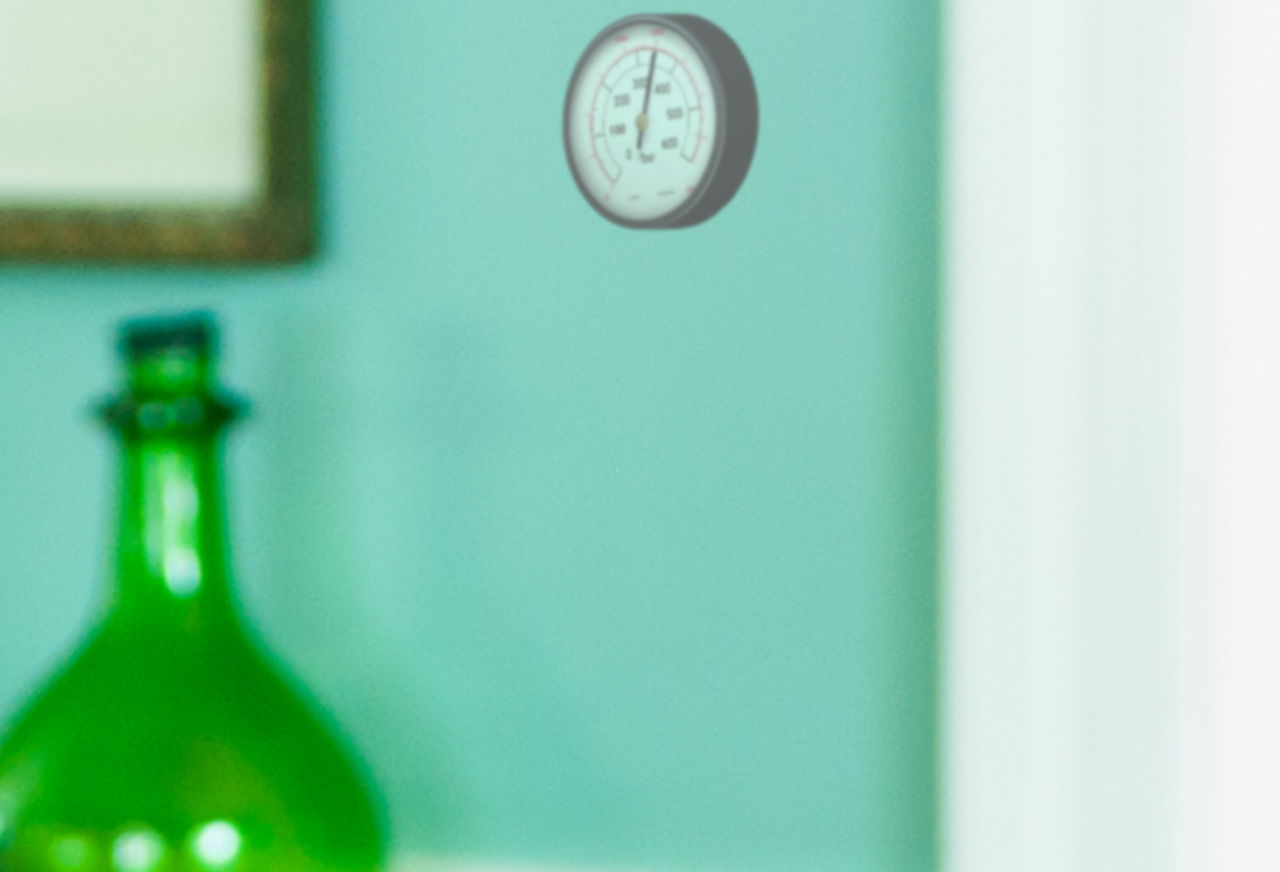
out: **350** bar
